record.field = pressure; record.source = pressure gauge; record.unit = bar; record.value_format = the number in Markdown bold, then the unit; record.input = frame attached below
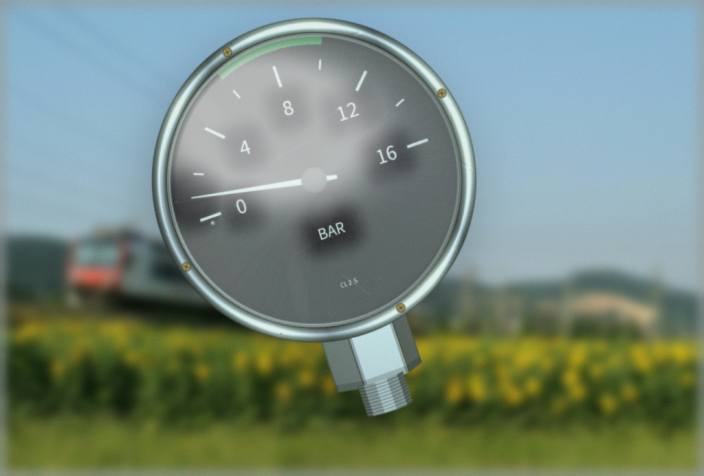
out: **1** bar
